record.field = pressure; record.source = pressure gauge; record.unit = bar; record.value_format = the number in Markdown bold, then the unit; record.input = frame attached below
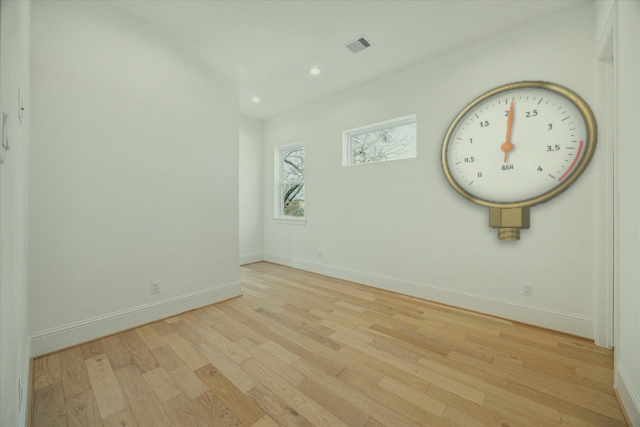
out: **2.1** bar
